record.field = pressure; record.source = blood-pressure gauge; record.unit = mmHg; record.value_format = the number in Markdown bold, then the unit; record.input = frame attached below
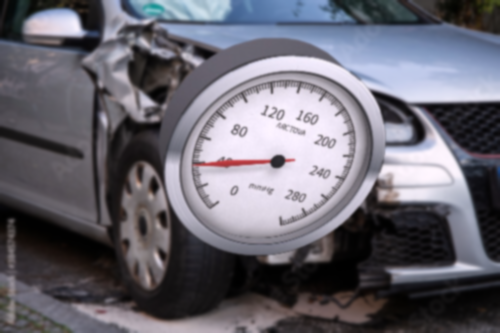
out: **40** mmHg
